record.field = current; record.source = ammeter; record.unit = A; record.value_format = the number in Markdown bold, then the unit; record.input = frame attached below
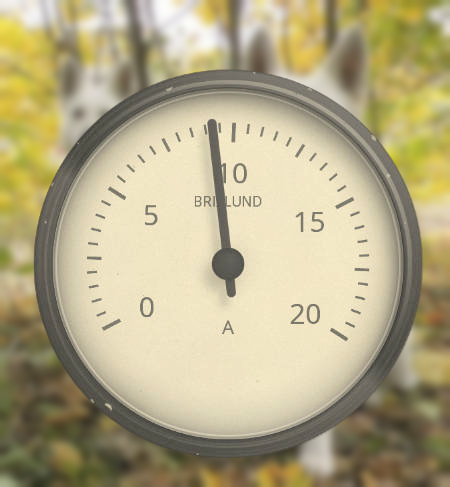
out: **9.25** A
